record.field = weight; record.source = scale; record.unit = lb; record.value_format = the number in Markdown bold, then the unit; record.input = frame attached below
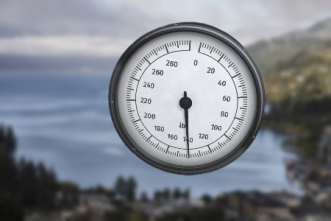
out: **140** lb
